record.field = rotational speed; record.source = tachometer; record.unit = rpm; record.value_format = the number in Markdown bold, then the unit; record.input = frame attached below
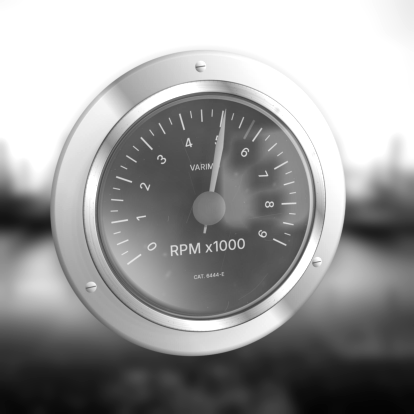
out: **5000** rpm
